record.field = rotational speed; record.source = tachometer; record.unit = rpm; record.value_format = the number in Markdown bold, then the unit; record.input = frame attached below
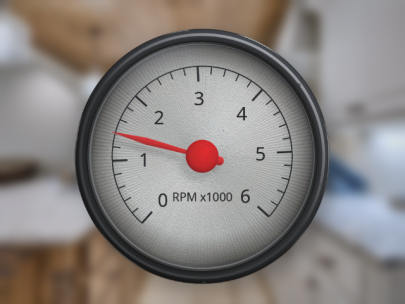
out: **1400** rpm
